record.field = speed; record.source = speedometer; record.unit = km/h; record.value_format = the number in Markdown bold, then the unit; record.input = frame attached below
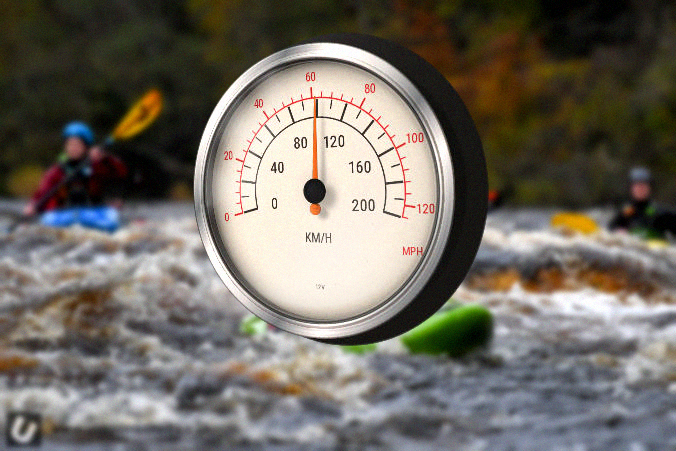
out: **100** km/h
